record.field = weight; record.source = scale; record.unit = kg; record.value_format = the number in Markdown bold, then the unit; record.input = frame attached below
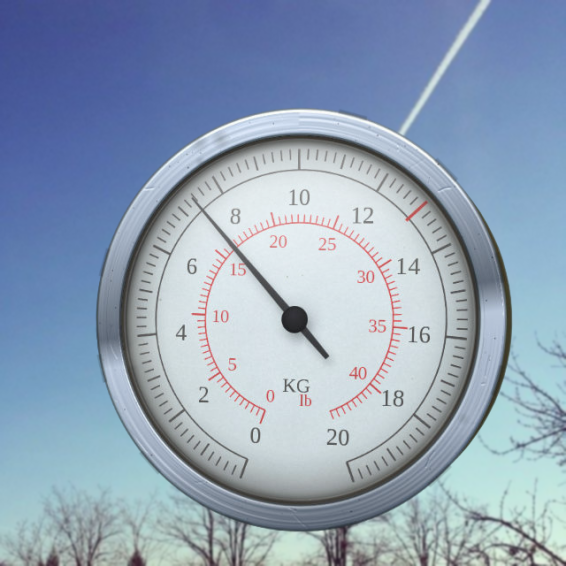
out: **7.4** kg
